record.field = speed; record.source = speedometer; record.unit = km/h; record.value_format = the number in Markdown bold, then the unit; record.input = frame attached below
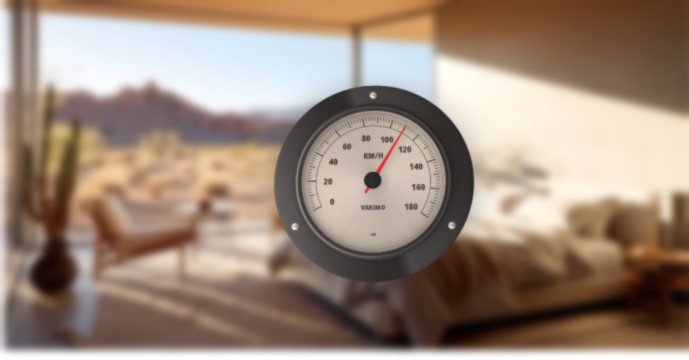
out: **110** km/h
